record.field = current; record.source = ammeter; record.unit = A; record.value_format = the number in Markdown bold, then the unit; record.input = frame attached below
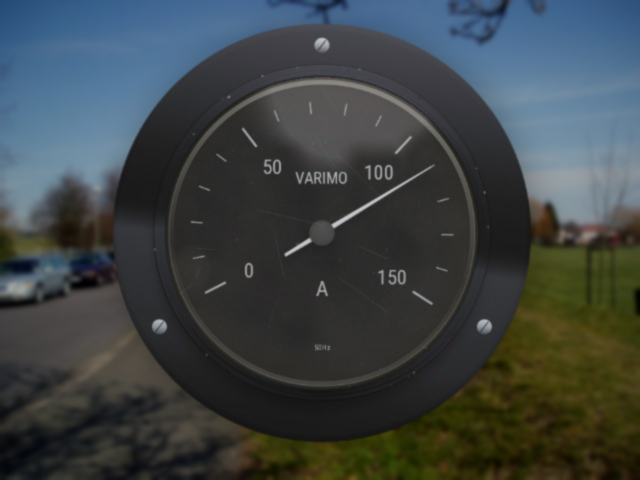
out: **110** A
